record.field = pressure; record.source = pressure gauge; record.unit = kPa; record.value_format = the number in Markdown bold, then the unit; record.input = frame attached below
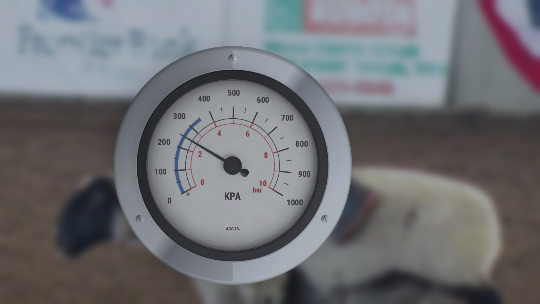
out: **250** kPa
